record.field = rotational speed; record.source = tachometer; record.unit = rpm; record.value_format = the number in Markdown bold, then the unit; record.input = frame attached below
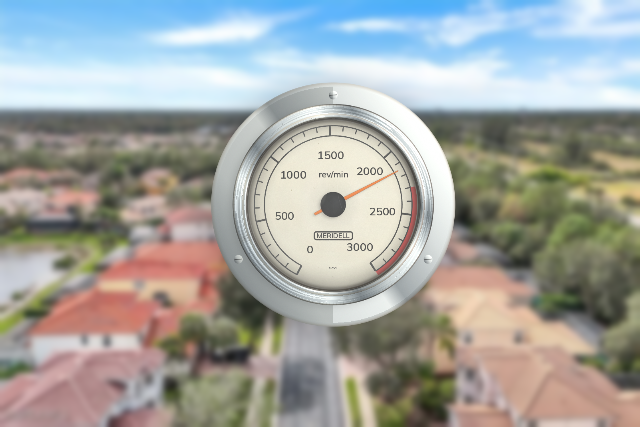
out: **2150** rpm
